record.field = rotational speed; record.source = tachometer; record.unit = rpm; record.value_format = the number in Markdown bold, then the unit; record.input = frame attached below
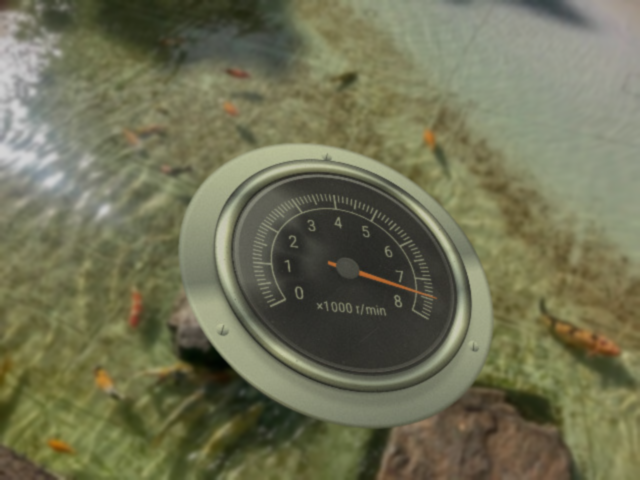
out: **7500** rpm
